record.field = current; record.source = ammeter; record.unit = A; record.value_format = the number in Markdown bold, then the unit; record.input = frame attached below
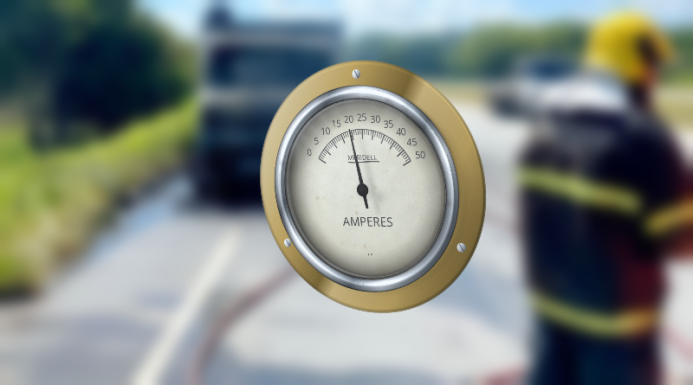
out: **20** A
